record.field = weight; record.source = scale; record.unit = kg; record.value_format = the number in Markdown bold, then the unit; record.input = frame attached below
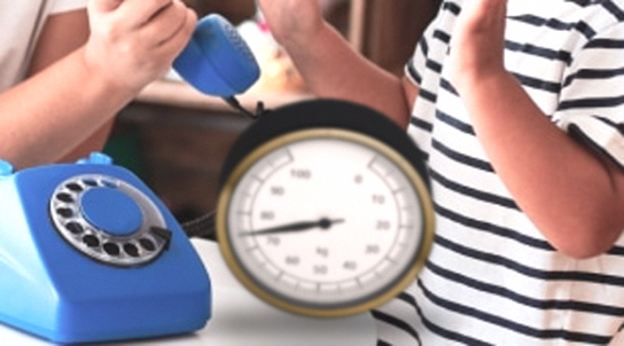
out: **75** kg
